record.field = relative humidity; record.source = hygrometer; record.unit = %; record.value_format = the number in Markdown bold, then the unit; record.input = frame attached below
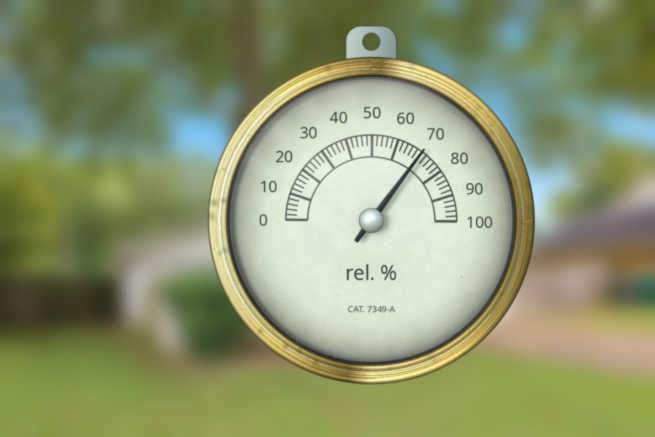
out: **70** %
